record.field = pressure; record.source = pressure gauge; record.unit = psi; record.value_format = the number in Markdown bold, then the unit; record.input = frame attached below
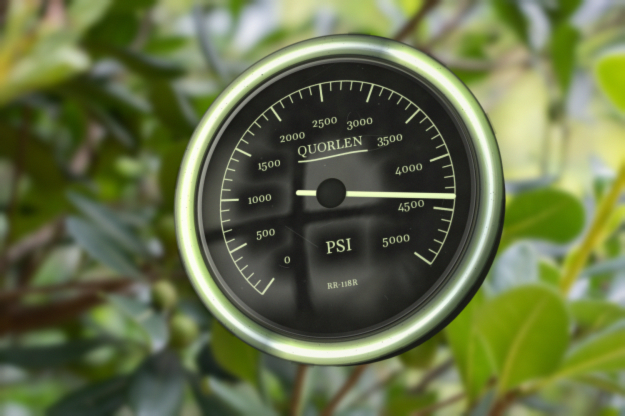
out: **4400** psi
